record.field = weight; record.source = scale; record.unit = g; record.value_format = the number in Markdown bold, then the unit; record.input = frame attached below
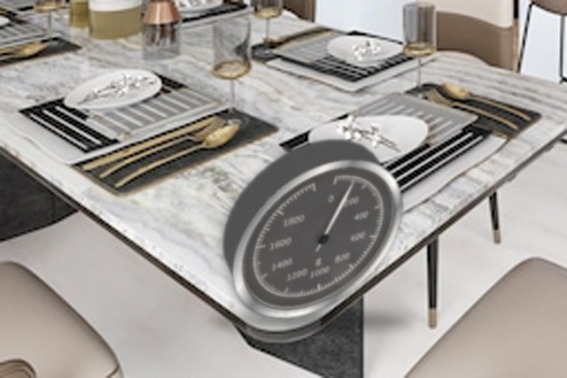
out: **100** g
